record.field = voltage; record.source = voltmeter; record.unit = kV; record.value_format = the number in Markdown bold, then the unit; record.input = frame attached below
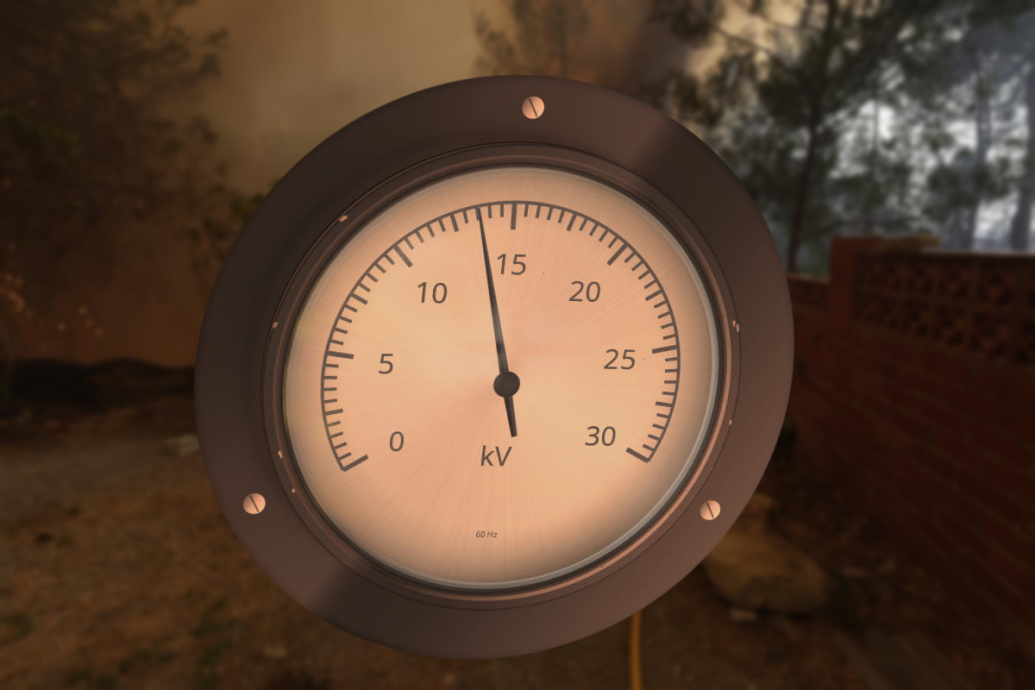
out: **13.5** kV
